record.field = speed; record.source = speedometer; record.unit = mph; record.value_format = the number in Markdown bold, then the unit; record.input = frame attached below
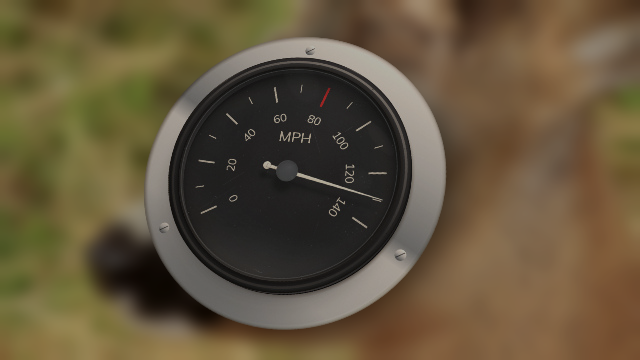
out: **130** mph
